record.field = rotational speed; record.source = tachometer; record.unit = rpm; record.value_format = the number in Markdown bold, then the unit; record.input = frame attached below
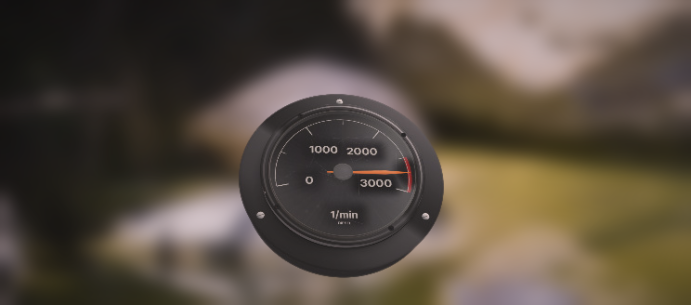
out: **2750** rpm
